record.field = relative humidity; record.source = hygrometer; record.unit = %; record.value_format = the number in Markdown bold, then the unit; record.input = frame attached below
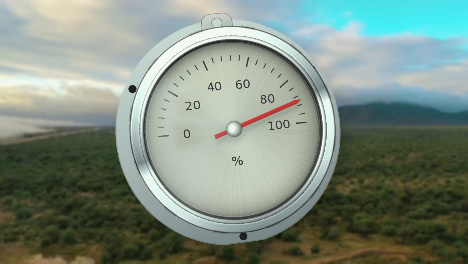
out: **90** %
